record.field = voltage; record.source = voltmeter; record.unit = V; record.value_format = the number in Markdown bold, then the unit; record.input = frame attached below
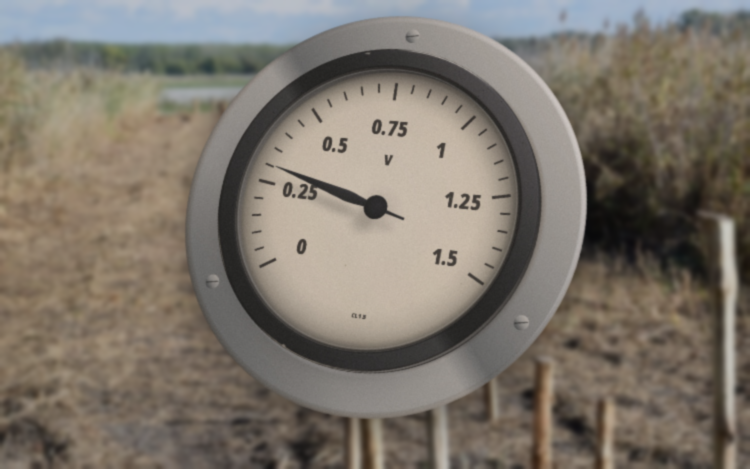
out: **0.3** V
